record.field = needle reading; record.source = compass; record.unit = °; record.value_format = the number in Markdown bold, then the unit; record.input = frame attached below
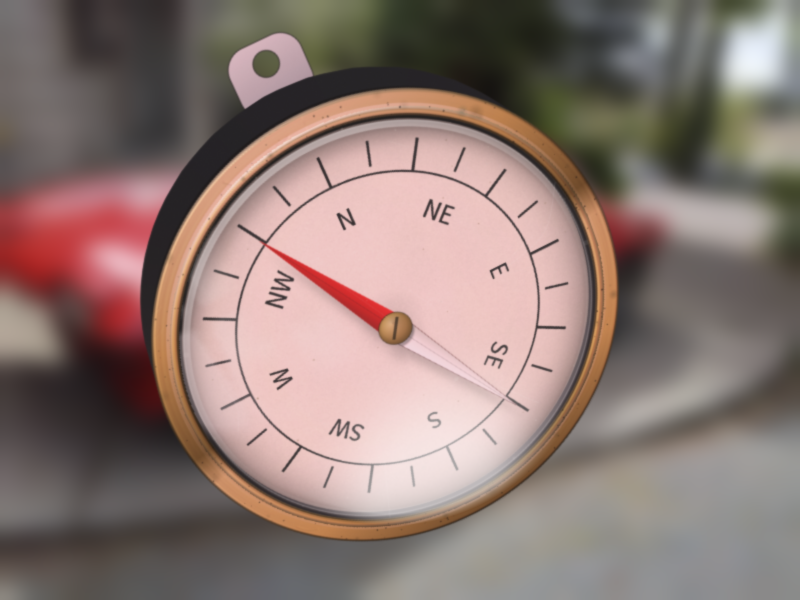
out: **330** °
